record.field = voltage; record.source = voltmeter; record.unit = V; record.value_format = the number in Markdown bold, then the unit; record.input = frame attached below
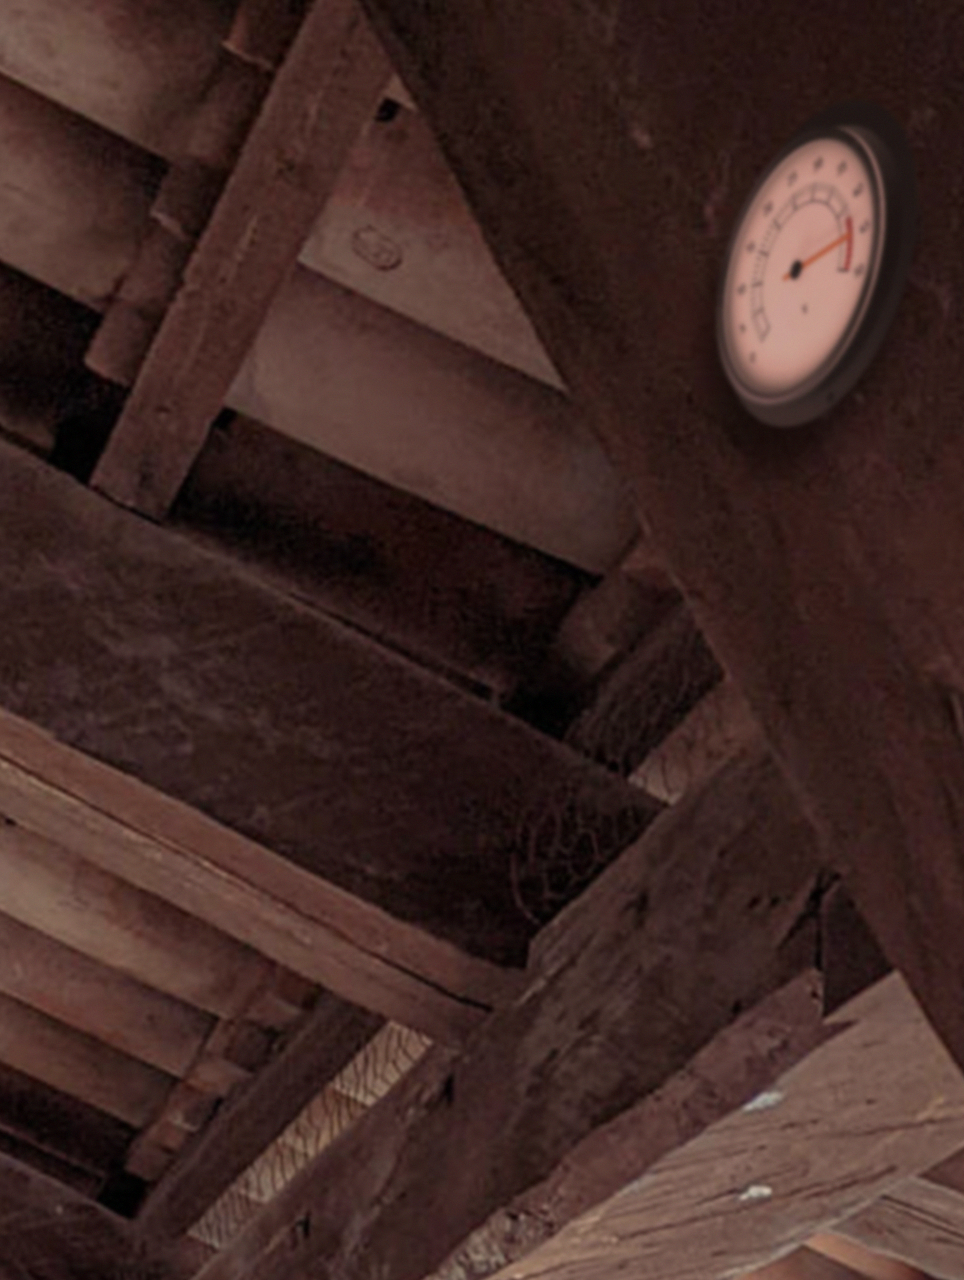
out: **45** V
